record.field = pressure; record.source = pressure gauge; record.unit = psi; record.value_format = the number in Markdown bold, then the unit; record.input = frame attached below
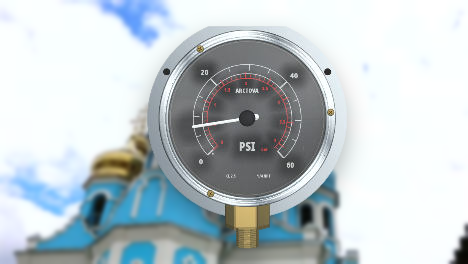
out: **7.5** psi
